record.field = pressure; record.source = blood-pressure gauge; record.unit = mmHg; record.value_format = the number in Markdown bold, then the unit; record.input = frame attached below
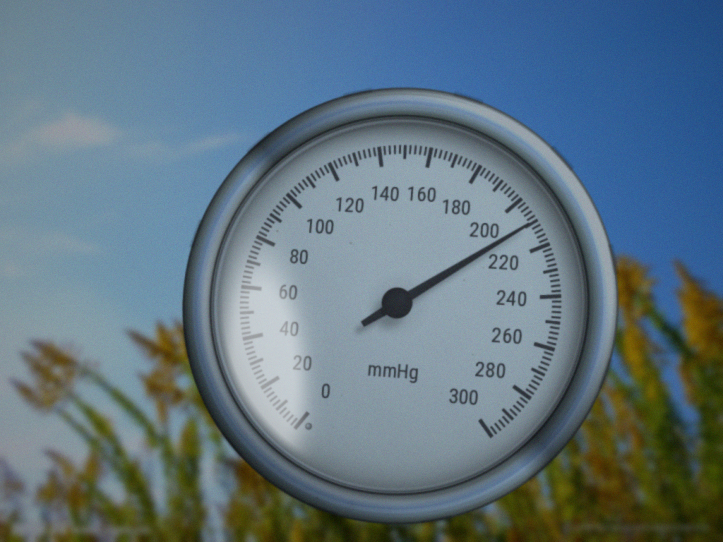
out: **210** mmHg
